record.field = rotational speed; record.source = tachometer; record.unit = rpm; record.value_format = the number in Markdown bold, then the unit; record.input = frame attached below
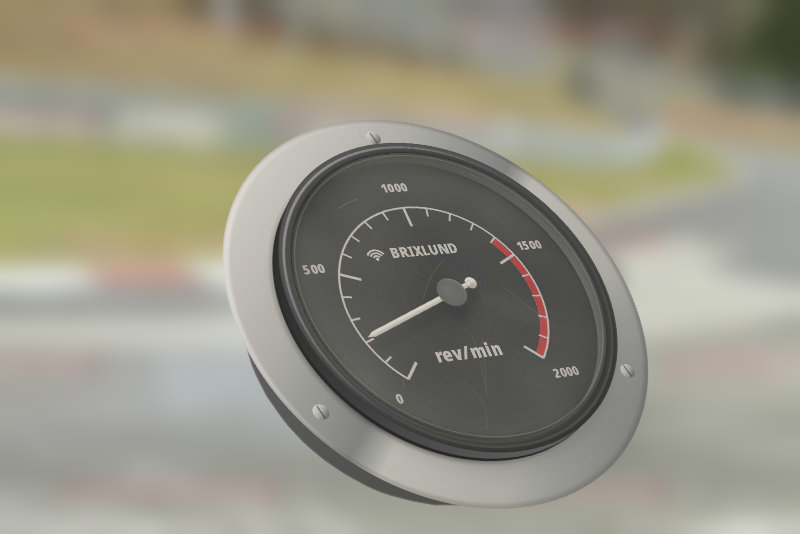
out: **200** rpm
